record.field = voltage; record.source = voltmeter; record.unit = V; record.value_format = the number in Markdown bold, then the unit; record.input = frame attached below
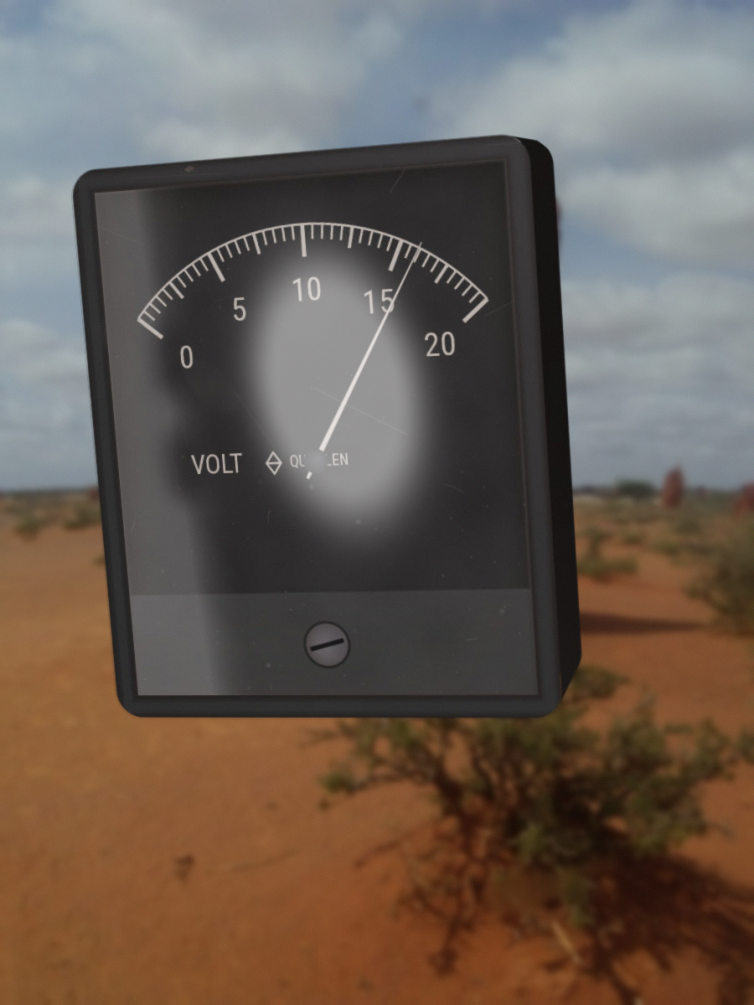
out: **16** V
